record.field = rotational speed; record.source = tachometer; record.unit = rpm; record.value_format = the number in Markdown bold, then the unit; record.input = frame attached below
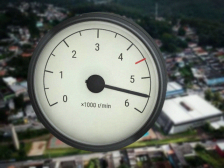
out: **5500** rpm
